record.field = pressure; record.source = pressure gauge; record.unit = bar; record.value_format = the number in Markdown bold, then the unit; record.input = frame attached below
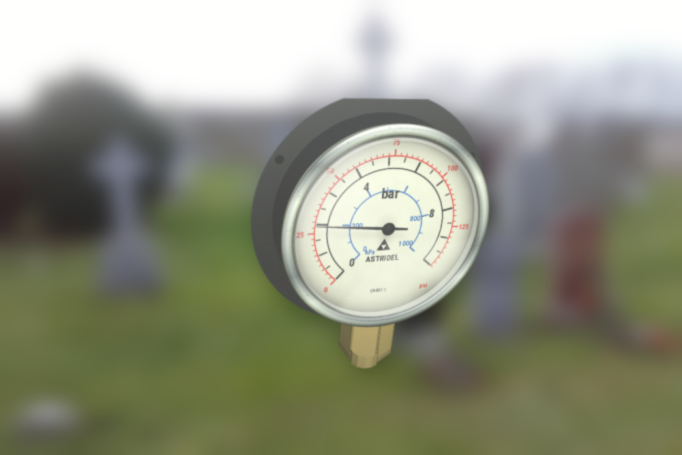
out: **2** bar
